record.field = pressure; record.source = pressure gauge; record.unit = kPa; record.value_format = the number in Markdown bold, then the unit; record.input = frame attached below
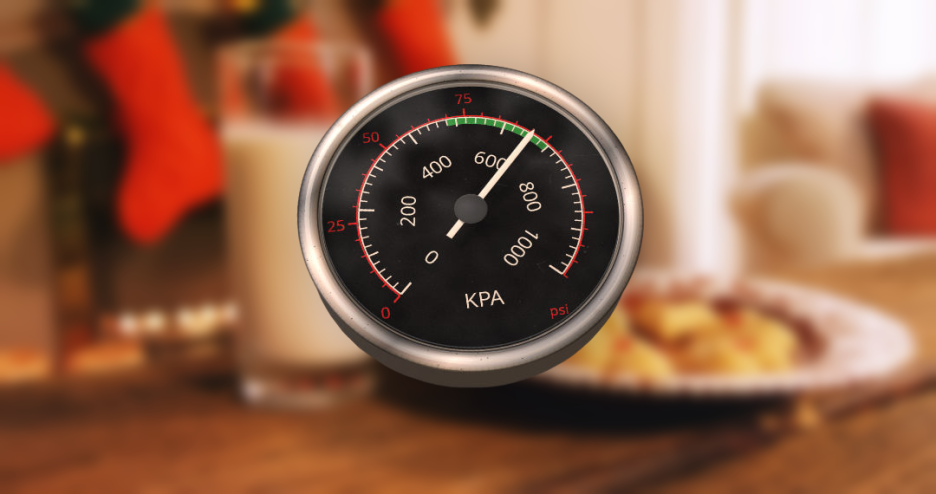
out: **660** kPa
